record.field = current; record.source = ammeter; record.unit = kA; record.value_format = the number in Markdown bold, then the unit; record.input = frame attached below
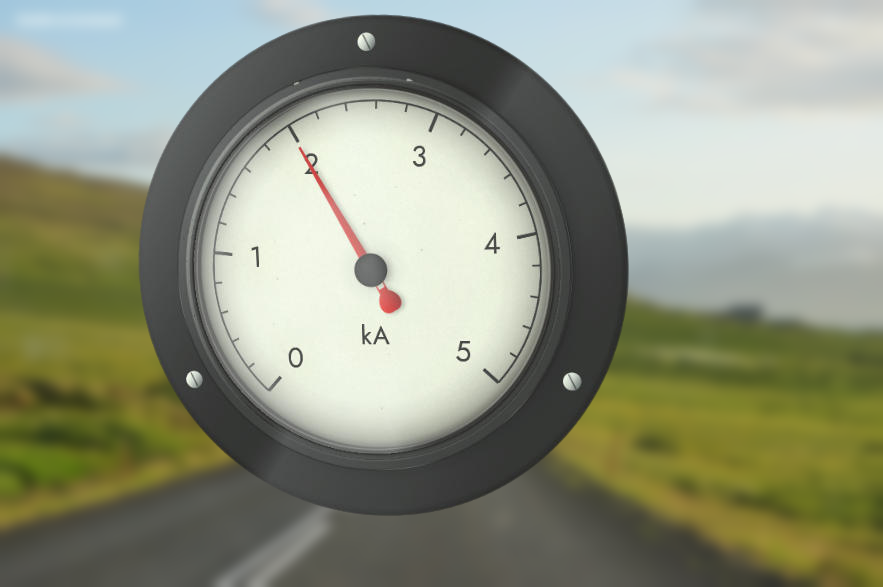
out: **2** kA
